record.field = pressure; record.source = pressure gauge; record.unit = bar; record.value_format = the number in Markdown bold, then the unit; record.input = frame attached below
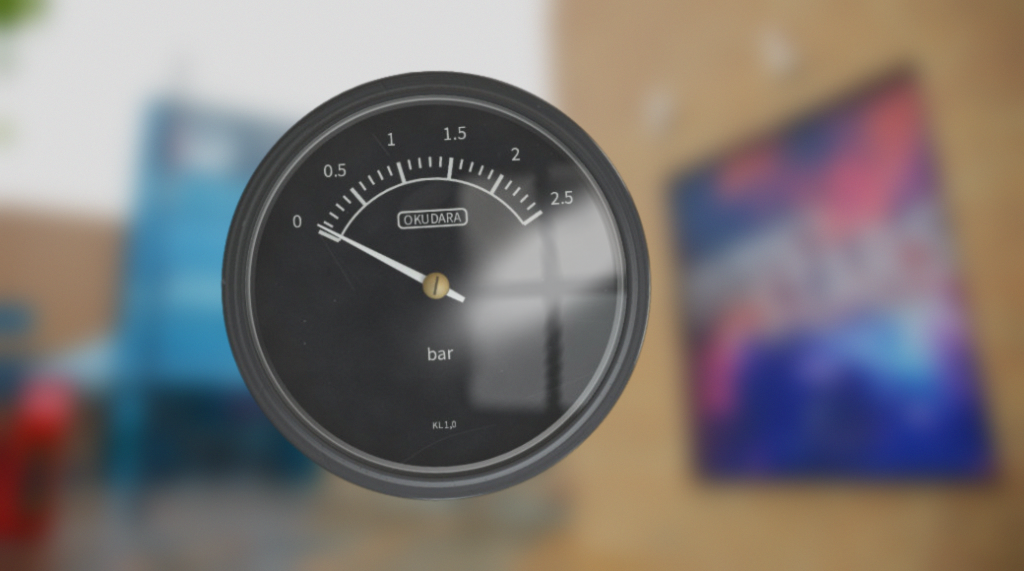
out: **0.05** bar
